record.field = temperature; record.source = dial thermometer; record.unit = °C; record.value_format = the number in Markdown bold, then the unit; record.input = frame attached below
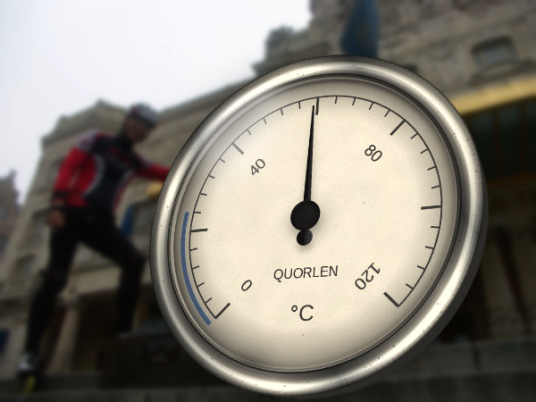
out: **60** °C
